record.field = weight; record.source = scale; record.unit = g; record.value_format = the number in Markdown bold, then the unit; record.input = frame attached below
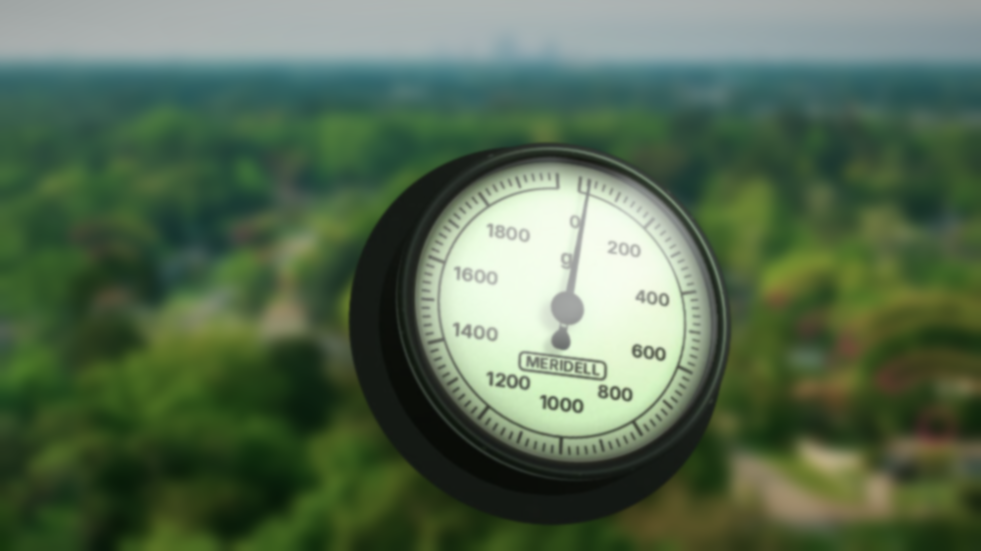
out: **20** g
